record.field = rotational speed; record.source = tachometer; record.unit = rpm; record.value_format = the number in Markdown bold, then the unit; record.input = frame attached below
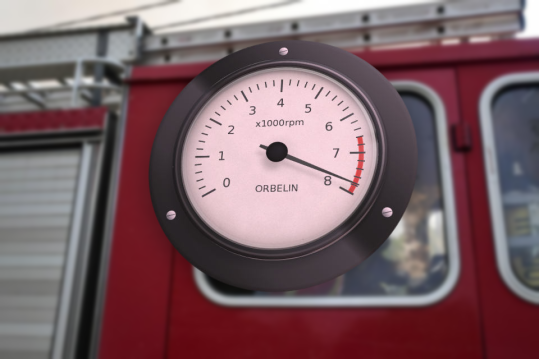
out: **7800** rpm
